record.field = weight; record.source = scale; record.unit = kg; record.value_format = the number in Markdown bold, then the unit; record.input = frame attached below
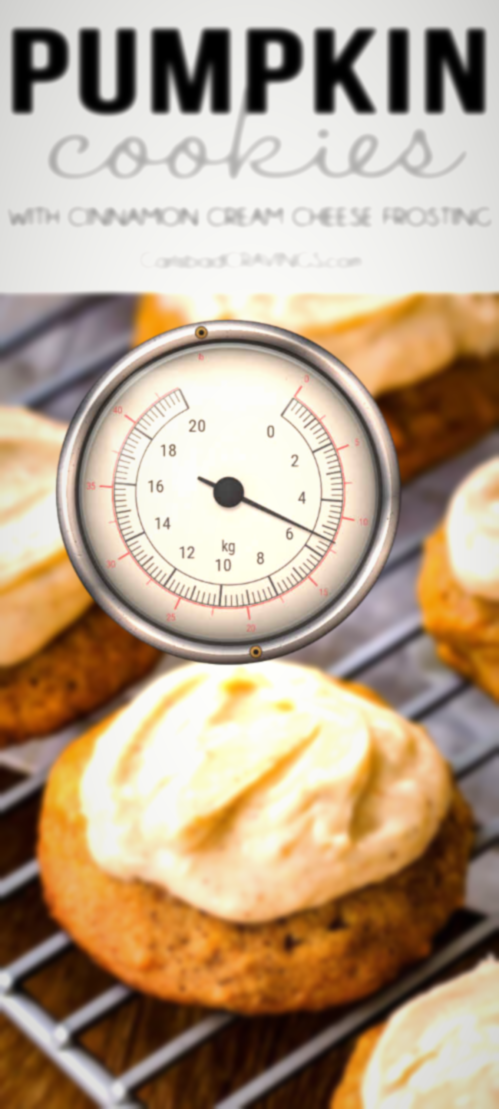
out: **5.4** kg
